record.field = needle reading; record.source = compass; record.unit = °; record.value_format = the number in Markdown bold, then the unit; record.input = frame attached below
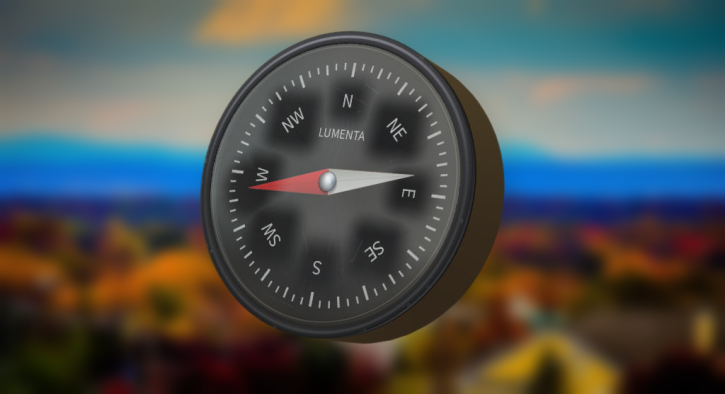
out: **260** °
